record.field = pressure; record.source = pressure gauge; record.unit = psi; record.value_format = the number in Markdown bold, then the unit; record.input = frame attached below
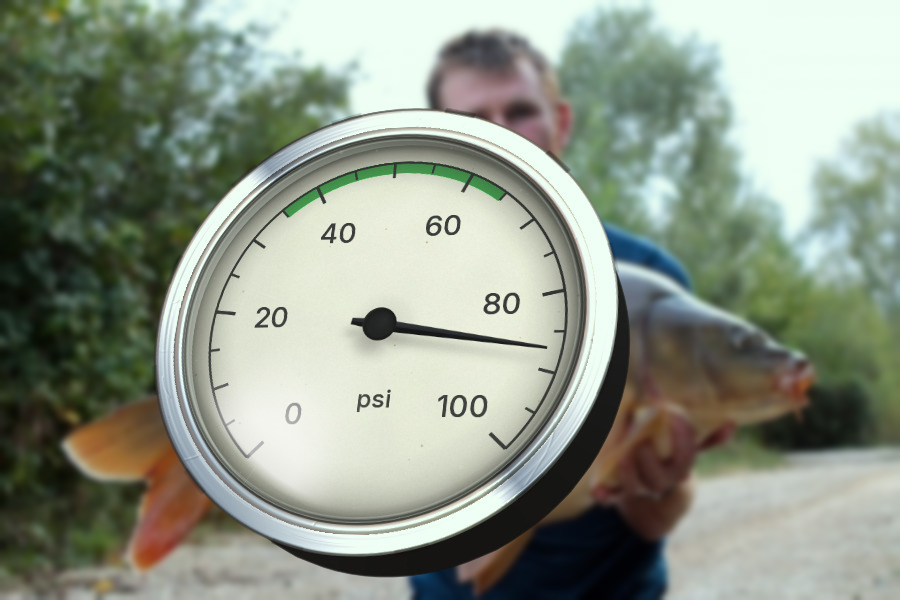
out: **87.5** psi
